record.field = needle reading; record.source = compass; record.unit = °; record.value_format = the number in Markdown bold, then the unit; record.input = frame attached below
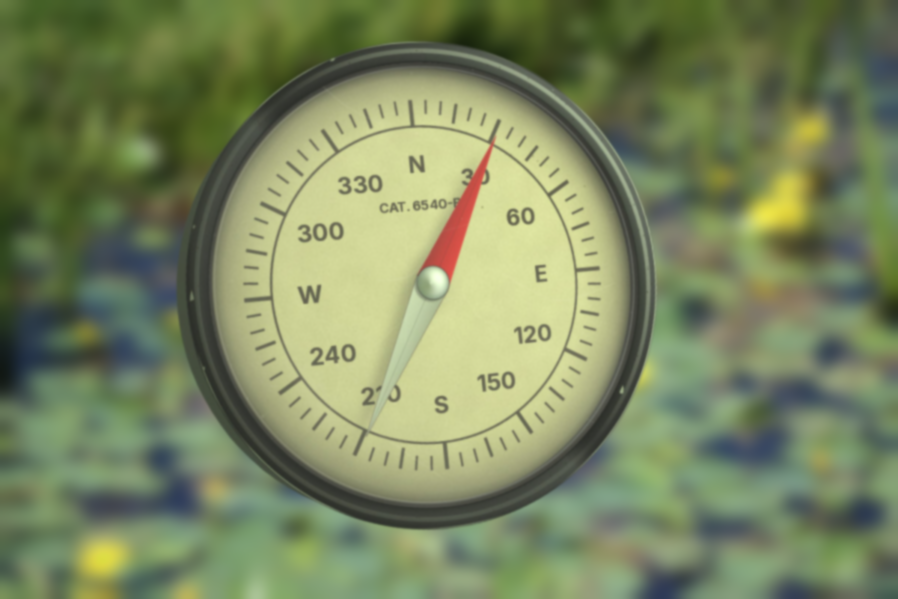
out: **30** °
